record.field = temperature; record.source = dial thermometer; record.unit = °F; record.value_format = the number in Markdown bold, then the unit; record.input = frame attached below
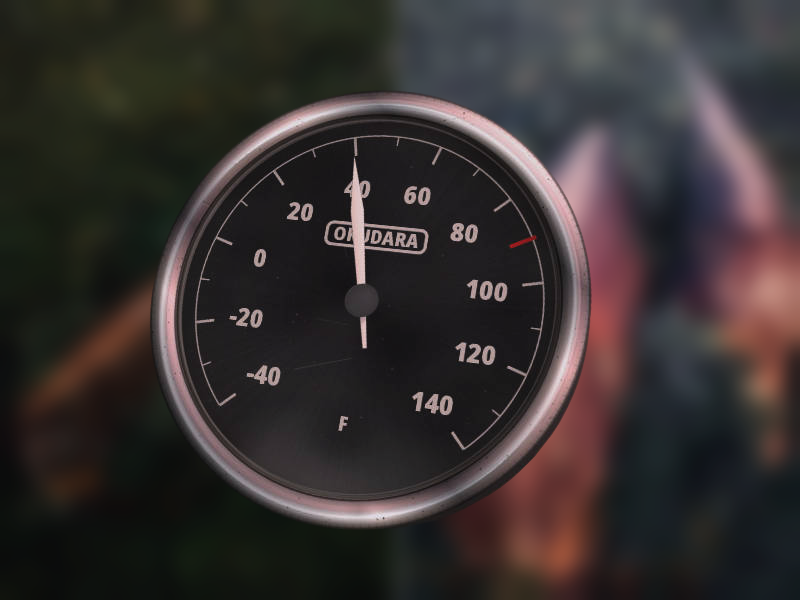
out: **40** °F
